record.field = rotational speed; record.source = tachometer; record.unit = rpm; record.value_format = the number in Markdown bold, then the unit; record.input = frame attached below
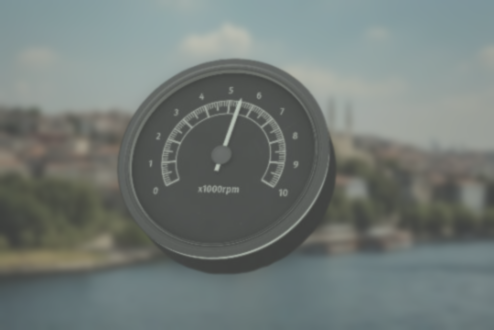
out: **5500** rpm
